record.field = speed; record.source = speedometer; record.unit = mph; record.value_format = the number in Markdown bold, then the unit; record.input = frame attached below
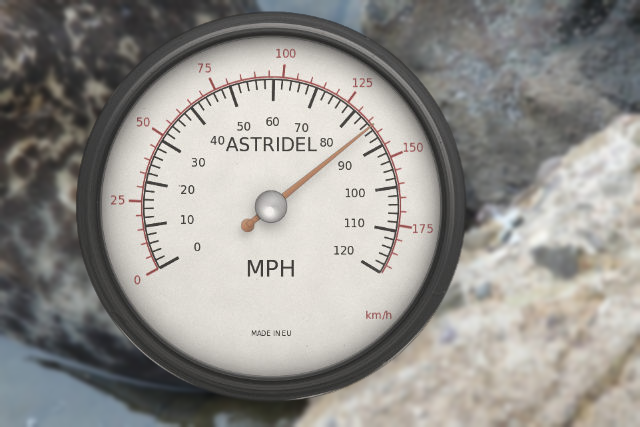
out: **85** mph
